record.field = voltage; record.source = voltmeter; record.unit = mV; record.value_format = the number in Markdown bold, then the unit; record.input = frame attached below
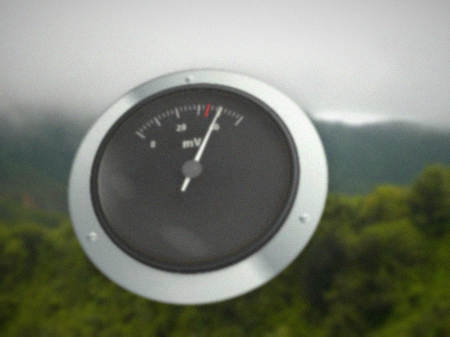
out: **40** mV
